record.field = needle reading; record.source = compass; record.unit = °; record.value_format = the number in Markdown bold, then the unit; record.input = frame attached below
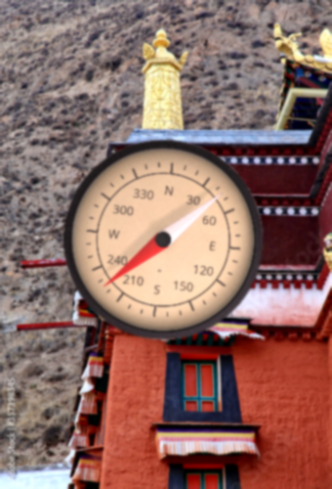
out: **225** °
